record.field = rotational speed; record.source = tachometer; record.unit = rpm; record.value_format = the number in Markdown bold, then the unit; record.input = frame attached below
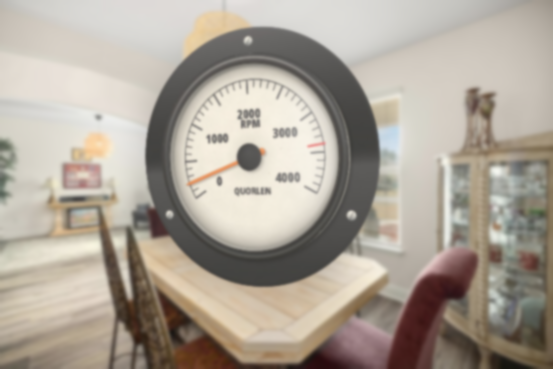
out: **200** rpm
